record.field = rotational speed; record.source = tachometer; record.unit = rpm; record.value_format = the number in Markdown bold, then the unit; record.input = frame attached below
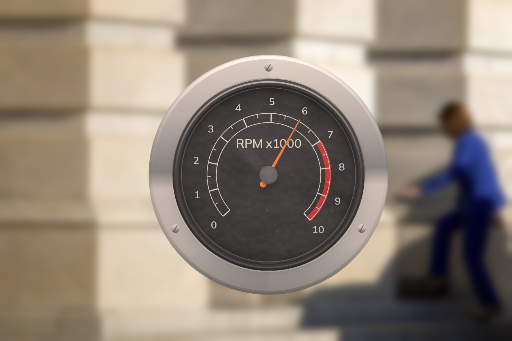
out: **6000** rpm
